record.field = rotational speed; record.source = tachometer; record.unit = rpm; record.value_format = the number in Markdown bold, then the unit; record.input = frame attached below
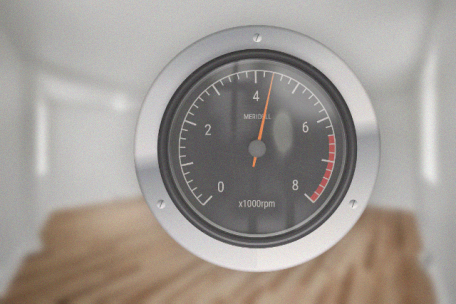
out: **4400** rpm
